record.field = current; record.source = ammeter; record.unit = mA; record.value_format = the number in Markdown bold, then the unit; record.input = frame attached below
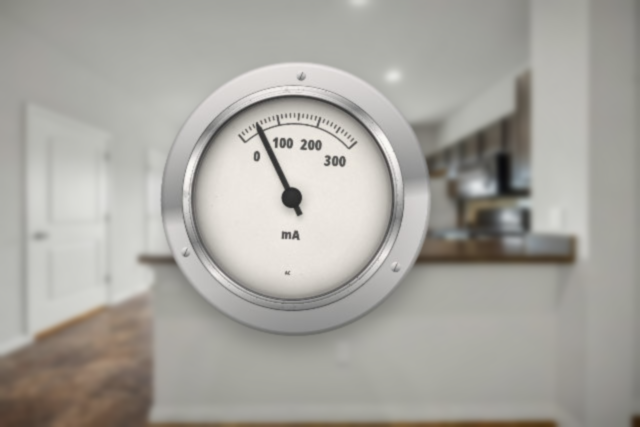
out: **50** mA
